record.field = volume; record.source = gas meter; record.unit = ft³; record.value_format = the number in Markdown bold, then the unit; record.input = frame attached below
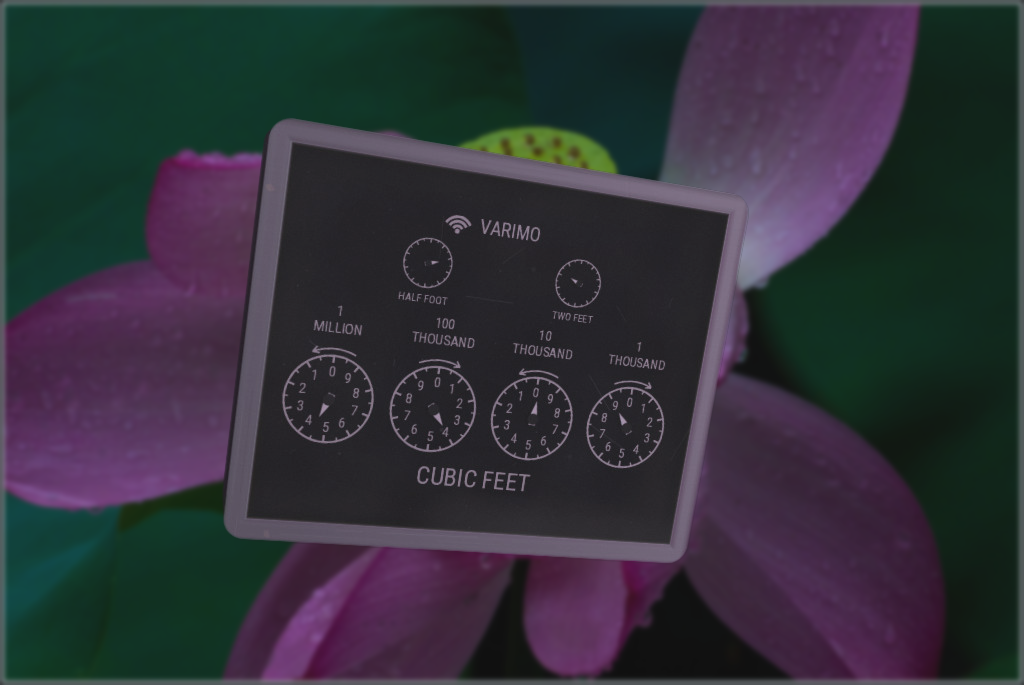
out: **439900** ft³
